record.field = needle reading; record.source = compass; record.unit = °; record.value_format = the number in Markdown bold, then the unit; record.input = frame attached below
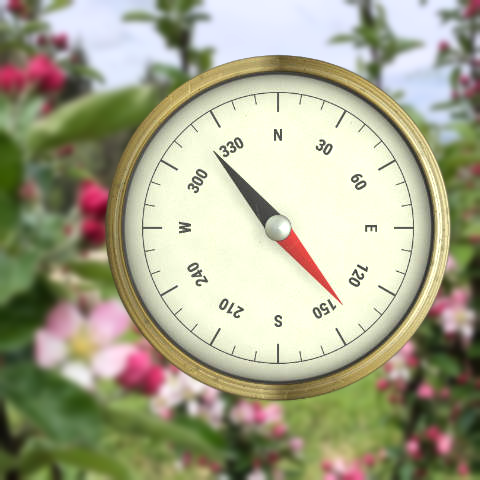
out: **140** °
